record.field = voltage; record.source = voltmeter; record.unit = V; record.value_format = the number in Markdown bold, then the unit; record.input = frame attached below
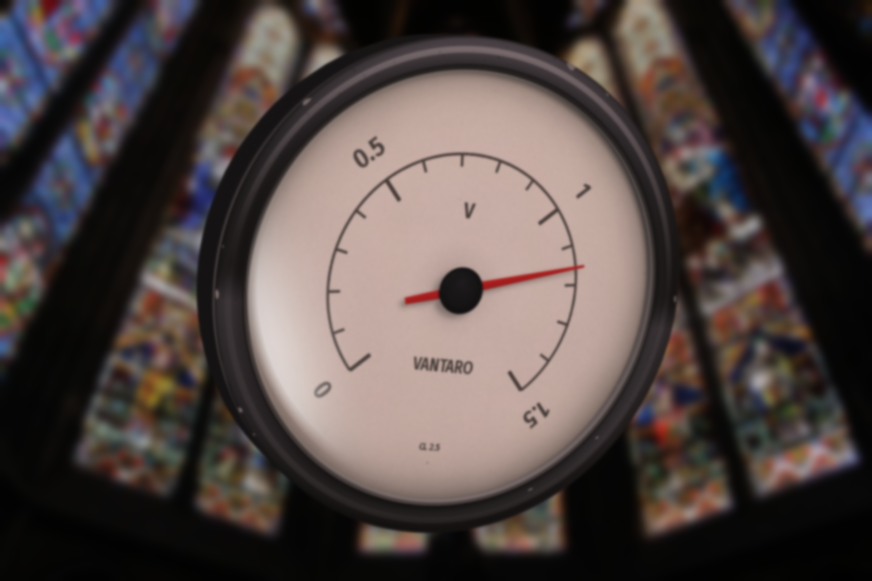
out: **1.15** V
